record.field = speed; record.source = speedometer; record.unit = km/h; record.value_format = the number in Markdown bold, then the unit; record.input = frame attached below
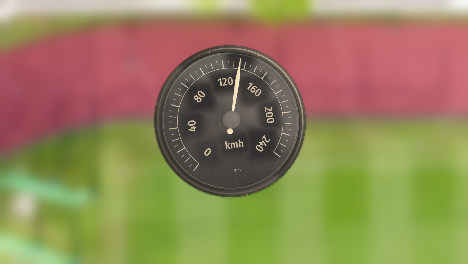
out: **135** km/h
